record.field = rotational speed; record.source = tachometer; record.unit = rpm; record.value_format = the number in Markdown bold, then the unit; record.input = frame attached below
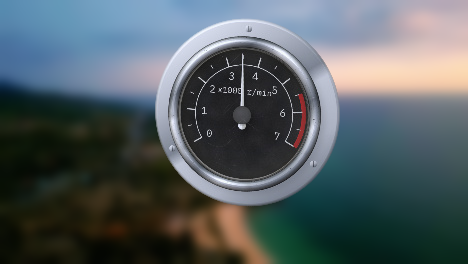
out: **3500** rpm
